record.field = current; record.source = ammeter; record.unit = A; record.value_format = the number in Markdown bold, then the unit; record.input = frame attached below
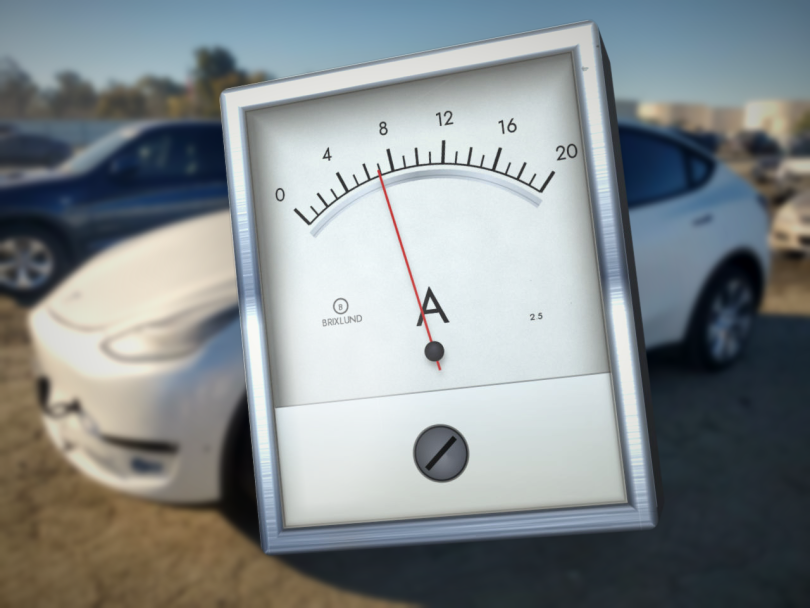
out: **7** A
